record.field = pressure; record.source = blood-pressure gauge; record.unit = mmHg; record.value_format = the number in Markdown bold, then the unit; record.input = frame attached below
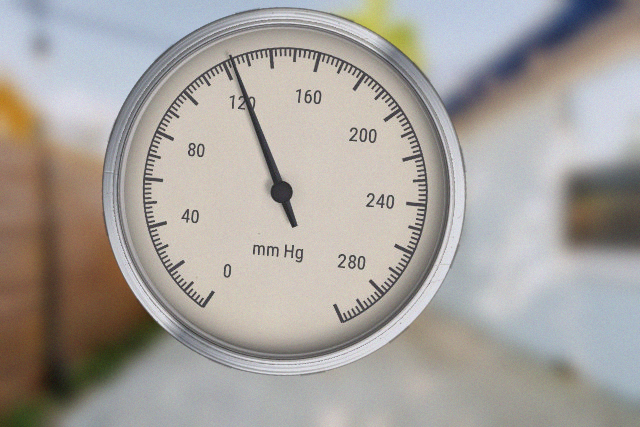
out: **124** mmHg
